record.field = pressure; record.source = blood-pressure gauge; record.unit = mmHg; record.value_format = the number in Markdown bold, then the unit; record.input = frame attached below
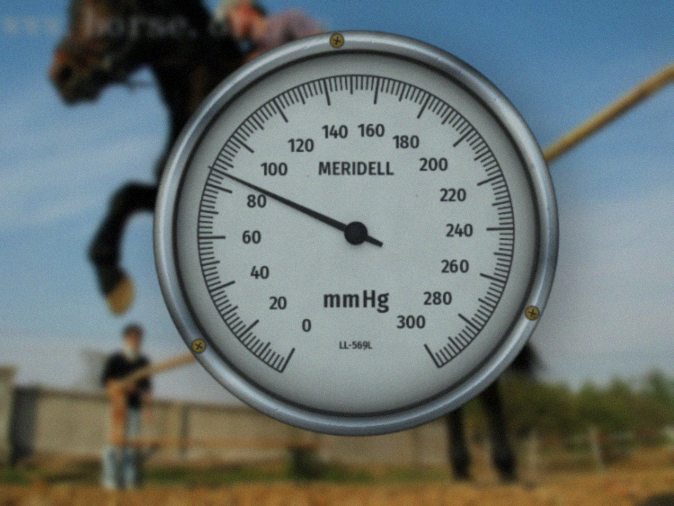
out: **86** mmHg
